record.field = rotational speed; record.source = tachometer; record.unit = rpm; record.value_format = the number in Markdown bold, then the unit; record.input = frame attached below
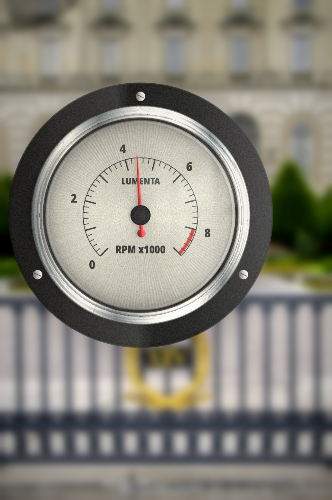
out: **4400** rpm
